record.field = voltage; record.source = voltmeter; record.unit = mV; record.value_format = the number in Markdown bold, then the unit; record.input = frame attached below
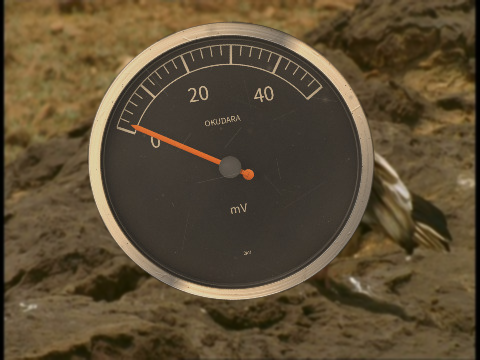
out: **2** mV
